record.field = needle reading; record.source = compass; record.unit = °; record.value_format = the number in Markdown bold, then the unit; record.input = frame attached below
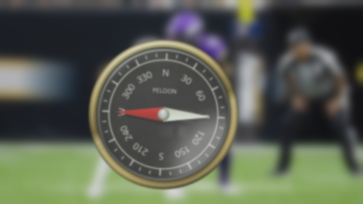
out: **270** °
